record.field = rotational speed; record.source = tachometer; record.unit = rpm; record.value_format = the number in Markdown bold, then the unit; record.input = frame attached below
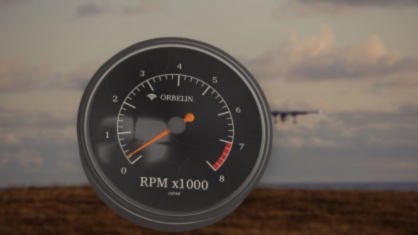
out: **200** rpm
